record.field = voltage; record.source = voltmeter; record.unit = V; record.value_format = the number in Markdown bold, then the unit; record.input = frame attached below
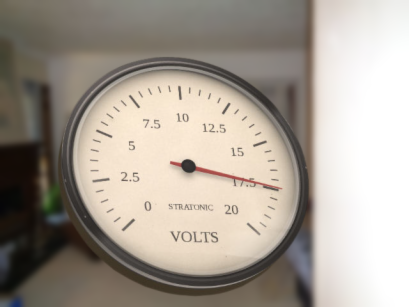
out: **17.5** V
